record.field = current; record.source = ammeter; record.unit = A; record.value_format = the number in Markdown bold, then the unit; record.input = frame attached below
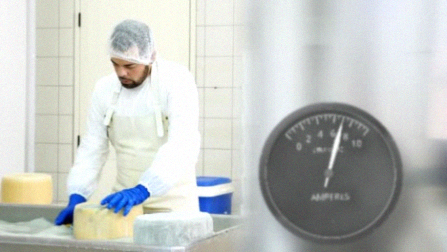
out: **7** A
